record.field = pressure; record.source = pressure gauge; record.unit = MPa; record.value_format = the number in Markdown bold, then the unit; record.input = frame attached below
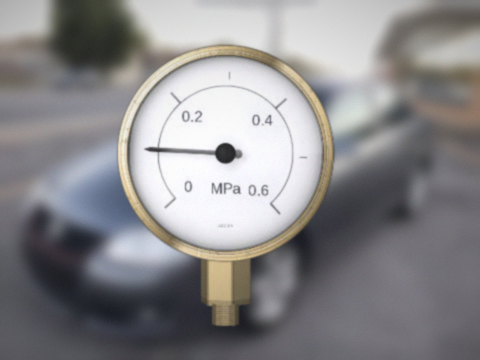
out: **0.1** MPa
